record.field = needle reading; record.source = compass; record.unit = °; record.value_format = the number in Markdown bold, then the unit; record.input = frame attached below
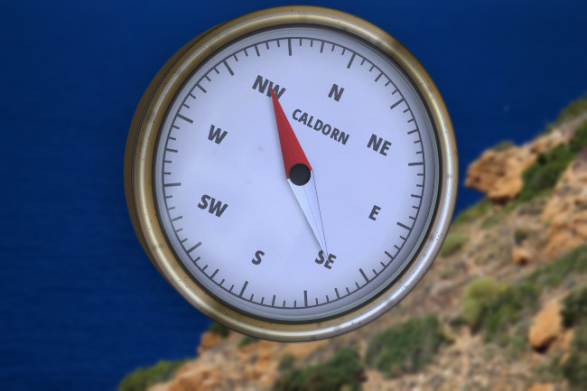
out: **315** °
